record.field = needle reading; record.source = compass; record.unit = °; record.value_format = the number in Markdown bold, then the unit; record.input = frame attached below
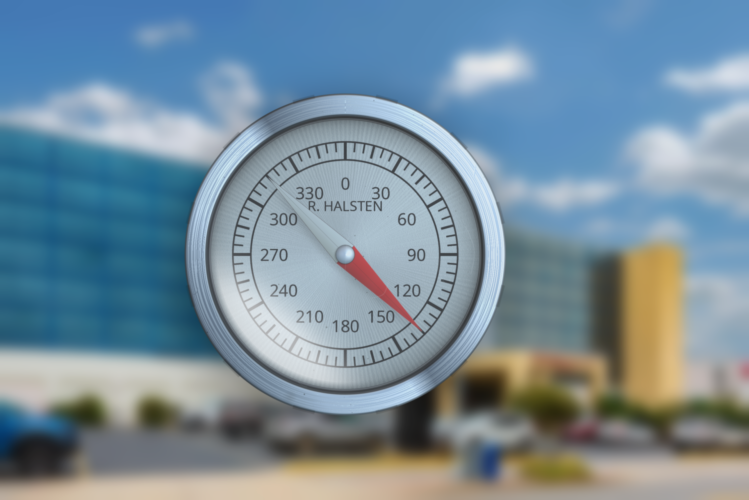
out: **135** °
